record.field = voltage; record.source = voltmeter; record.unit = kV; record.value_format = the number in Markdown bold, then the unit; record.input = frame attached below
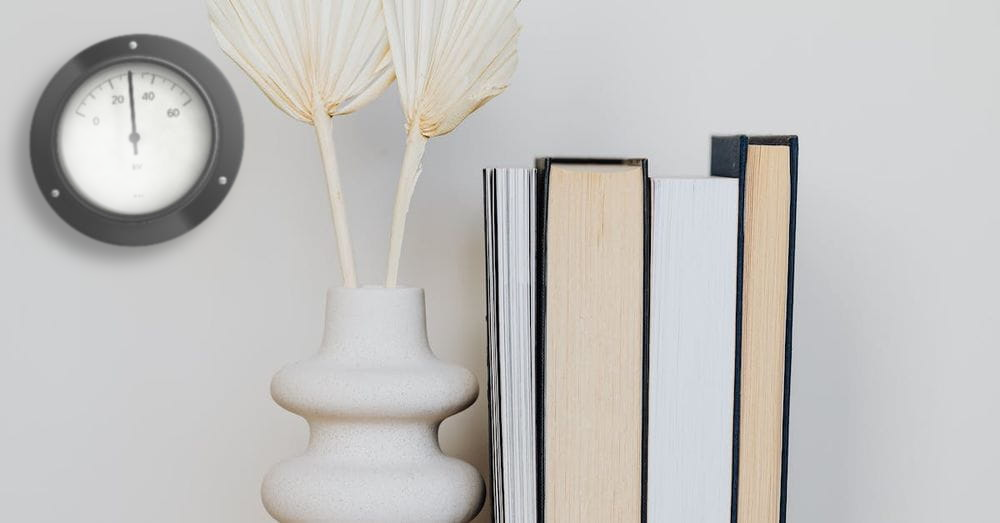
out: **30** kV
